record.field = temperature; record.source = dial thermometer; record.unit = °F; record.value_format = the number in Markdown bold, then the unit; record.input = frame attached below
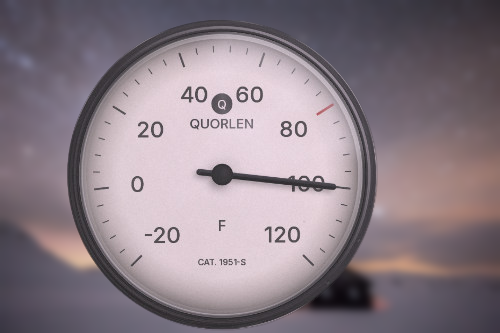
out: **100** °F
